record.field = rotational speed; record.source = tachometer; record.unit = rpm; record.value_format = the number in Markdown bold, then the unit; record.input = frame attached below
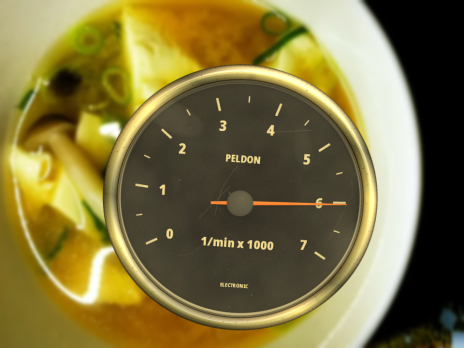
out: **6000** rpm
